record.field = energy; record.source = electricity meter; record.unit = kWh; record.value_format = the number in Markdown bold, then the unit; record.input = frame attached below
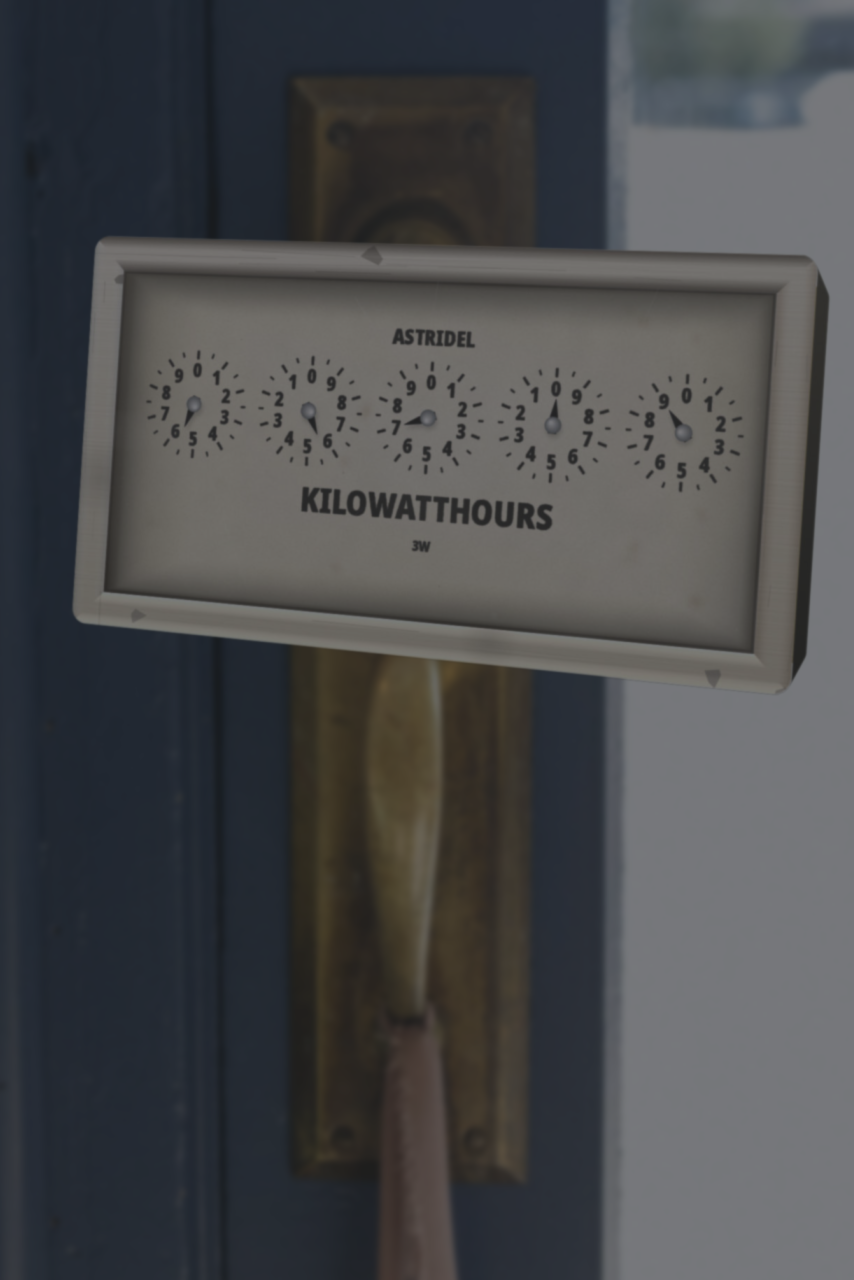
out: **55699** kWh
